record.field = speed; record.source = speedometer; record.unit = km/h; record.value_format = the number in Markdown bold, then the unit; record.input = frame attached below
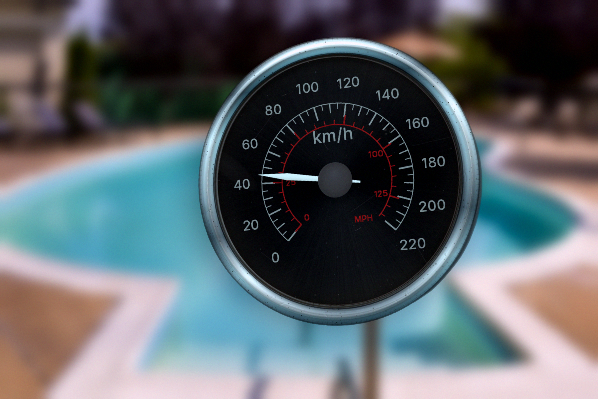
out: **45** km/h
